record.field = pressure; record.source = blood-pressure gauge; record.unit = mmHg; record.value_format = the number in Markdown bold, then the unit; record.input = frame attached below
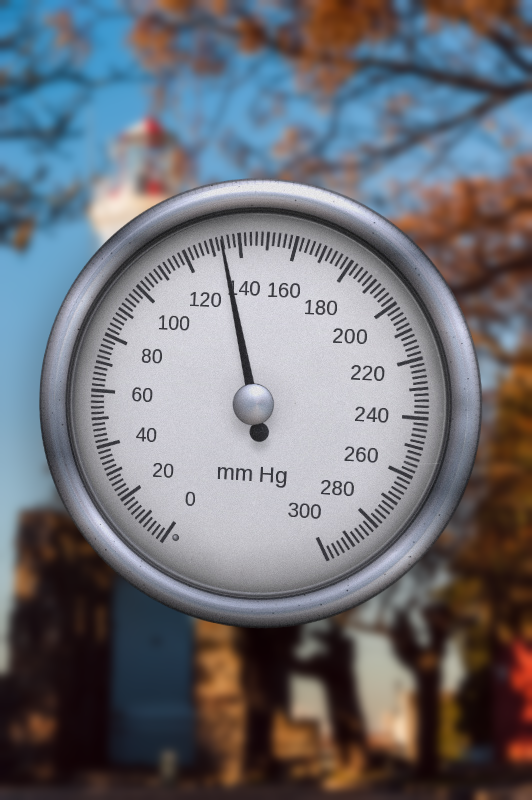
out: **134** mmHg
